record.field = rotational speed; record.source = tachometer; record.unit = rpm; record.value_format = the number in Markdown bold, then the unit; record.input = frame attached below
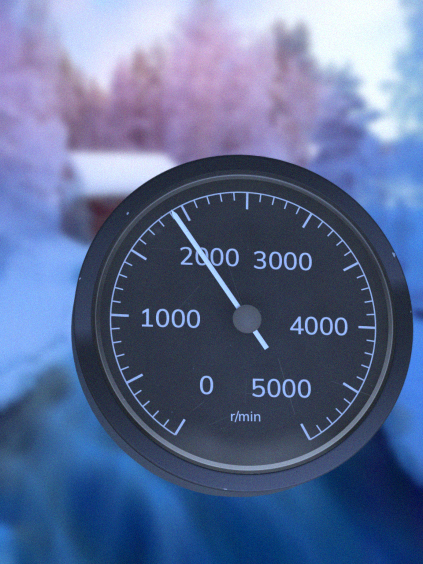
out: **1900** rpm
